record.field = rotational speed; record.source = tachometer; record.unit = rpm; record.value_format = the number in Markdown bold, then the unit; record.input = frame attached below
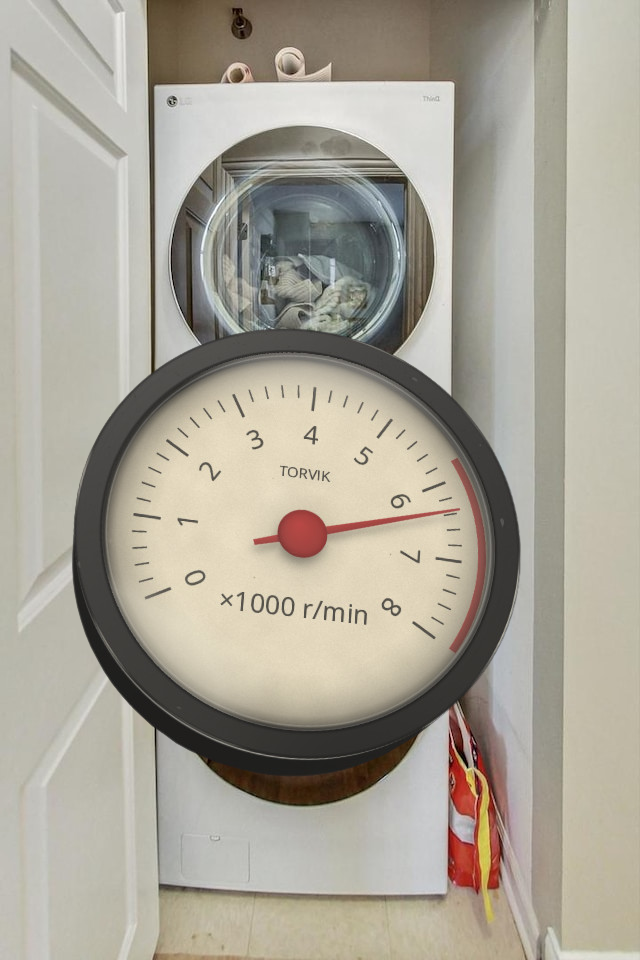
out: **6400** rpm
